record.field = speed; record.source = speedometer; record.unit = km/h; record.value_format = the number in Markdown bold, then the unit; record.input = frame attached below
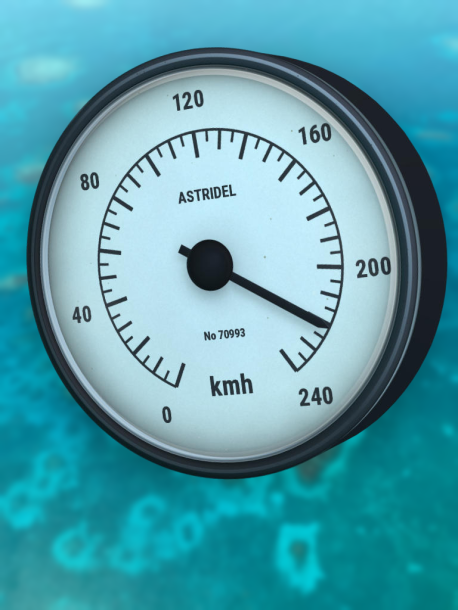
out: **220** km/h
